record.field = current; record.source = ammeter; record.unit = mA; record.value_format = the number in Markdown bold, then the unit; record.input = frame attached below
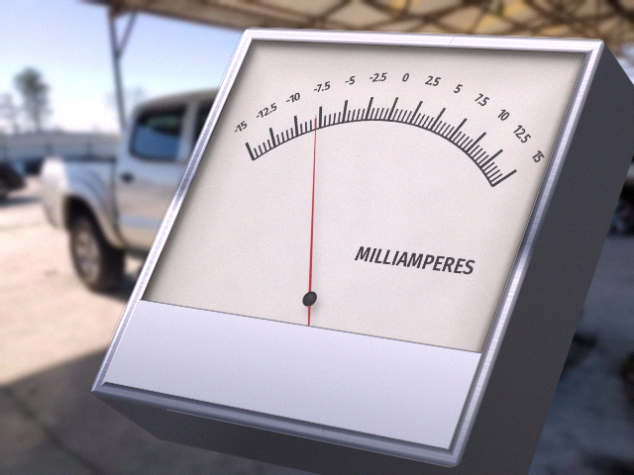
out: **-7.5** mA
